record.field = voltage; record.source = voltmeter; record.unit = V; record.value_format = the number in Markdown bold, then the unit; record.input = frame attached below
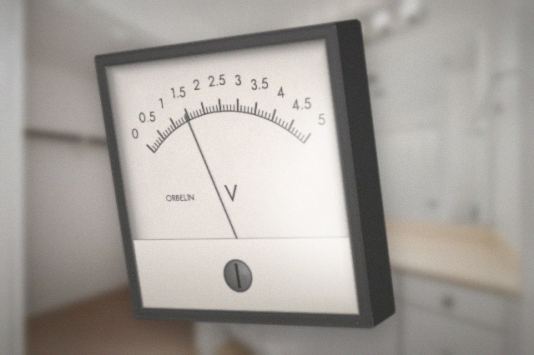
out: **1.5** V
